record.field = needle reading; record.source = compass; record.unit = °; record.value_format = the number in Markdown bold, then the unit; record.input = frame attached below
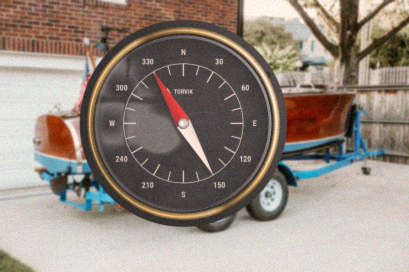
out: **330** °
